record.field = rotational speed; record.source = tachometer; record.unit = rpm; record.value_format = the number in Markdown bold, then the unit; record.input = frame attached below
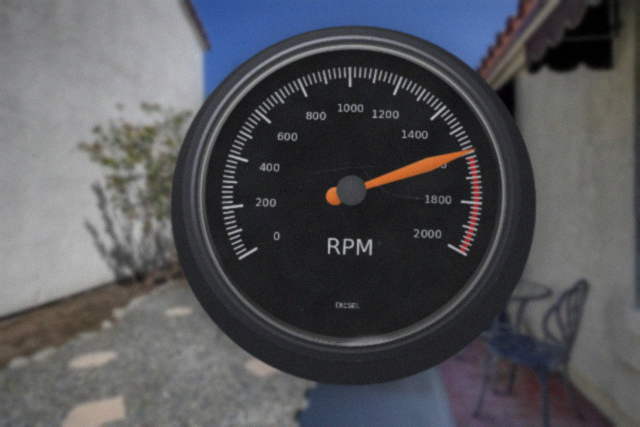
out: **1600** rpm
